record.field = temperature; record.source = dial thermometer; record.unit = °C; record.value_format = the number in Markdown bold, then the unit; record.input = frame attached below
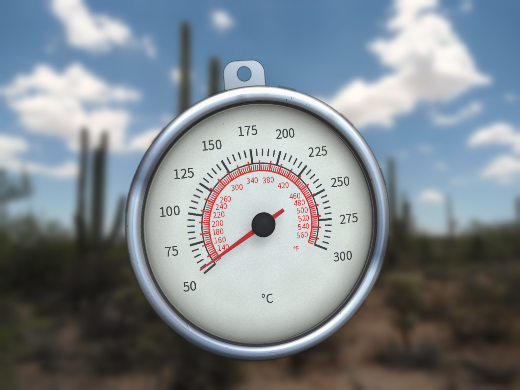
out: **55** °C
